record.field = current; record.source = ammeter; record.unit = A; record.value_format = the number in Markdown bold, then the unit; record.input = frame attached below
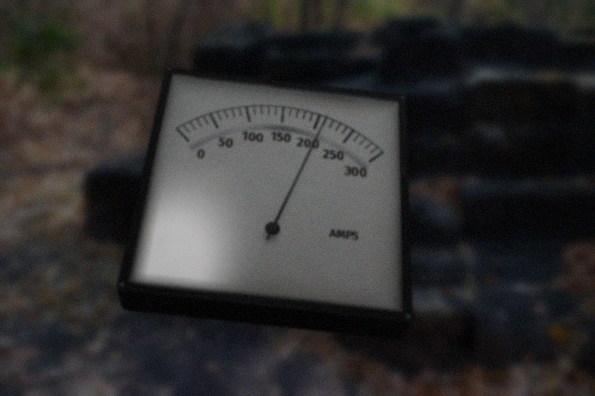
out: **210** A
